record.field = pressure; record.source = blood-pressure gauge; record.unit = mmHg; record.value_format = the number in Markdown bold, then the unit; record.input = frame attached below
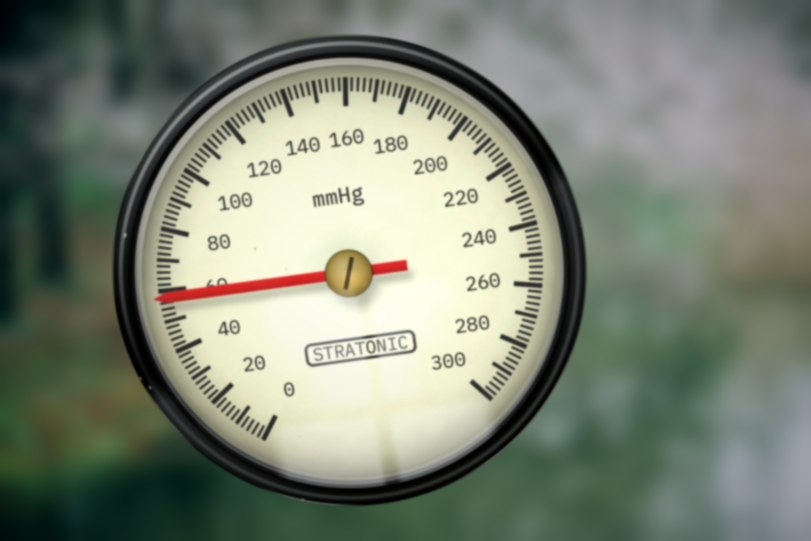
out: **58** mmHg
